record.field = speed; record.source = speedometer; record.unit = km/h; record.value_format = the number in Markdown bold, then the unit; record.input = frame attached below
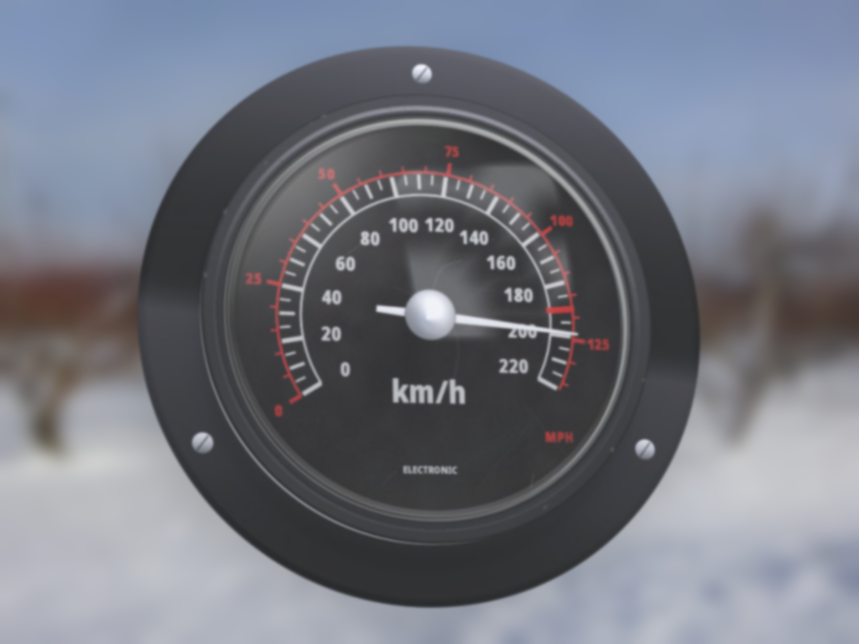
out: **200** km/h
